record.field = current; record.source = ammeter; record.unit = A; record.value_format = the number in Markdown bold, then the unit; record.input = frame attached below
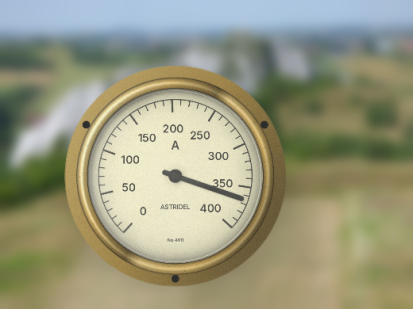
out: **365** A
